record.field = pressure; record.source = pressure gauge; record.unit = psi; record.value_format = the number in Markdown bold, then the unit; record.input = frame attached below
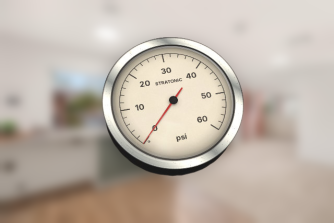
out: **0** psi
